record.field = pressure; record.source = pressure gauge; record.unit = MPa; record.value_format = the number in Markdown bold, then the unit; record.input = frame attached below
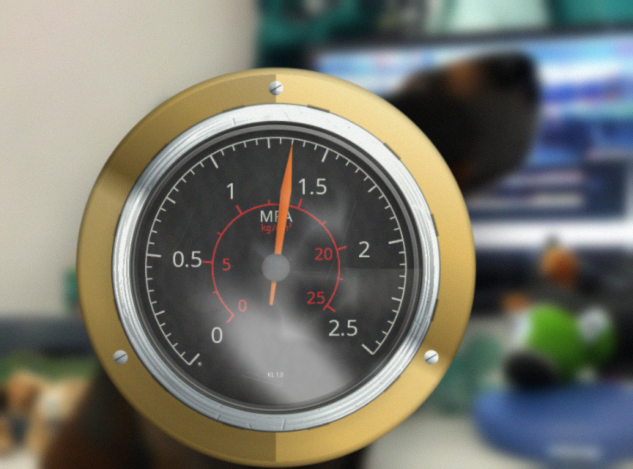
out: **1.35** MPa
